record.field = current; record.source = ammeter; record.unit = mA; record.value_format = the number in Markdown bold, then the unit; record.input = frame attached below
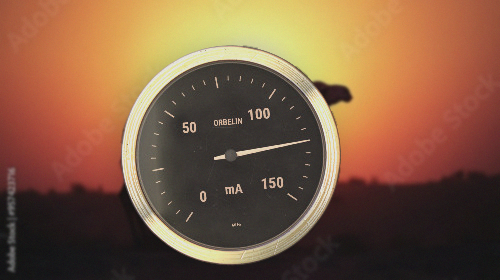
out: **125** mA
